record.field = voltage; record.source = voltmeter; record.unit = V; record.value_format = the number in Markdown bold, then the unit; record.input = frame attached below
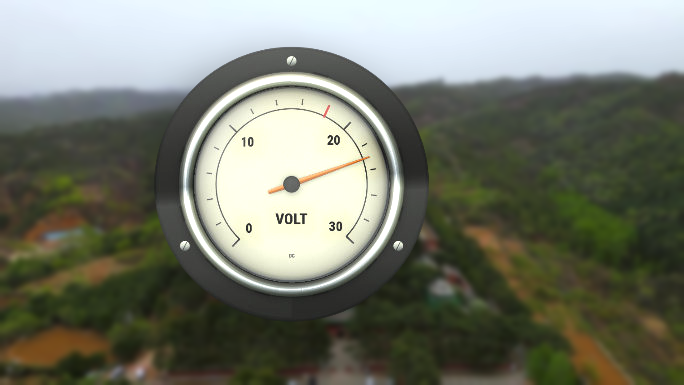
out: **23** V
